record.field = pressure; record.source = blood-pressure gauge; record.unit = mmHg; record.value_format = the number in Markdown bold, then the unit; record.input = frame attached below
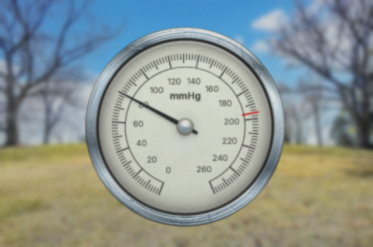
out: **80** mmHg
